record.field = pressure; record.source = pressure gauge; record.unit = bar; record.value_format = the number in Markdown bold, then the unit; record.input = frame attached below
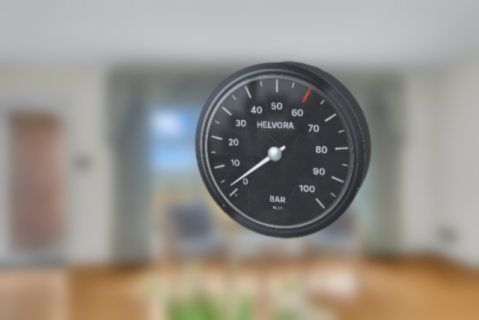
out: **2.5** bar
